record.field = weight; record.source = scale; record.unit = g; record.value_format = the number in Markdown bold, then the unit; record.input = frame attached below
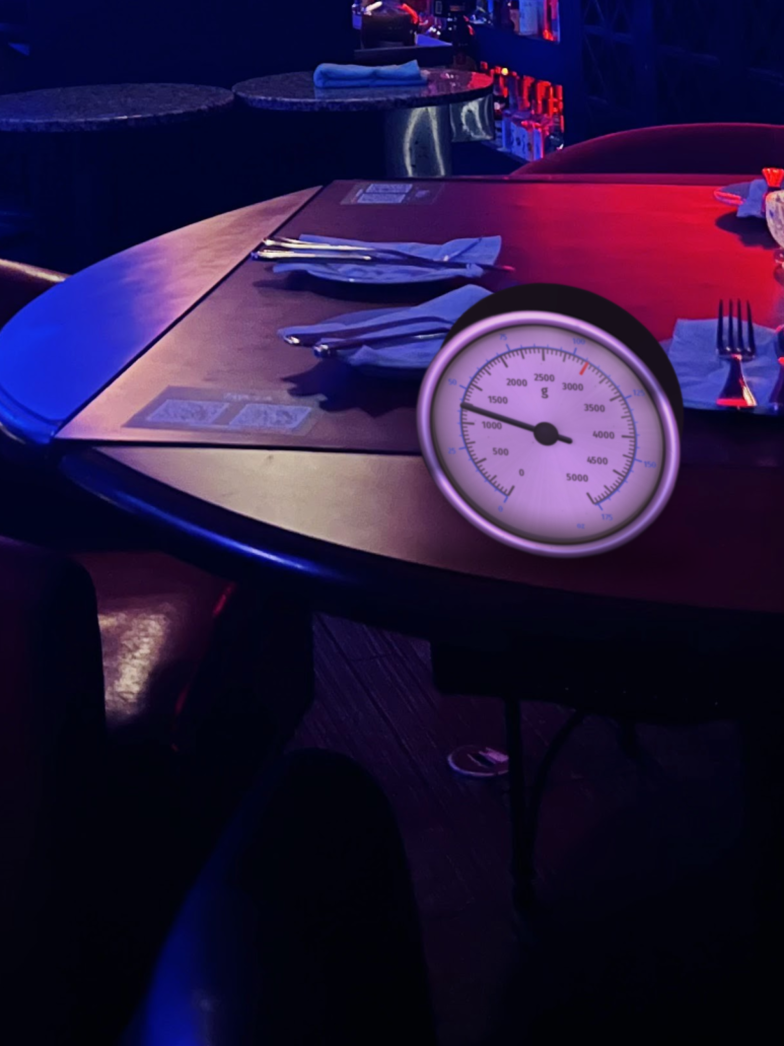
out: **1250** g
